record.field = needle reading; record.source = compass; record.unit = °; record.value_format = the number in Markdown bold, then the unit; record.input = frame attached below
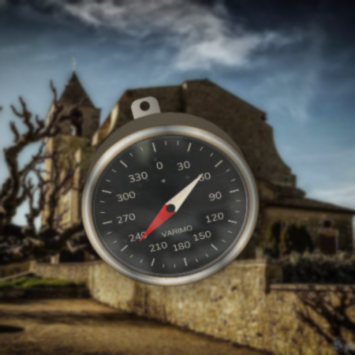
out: **235** °
